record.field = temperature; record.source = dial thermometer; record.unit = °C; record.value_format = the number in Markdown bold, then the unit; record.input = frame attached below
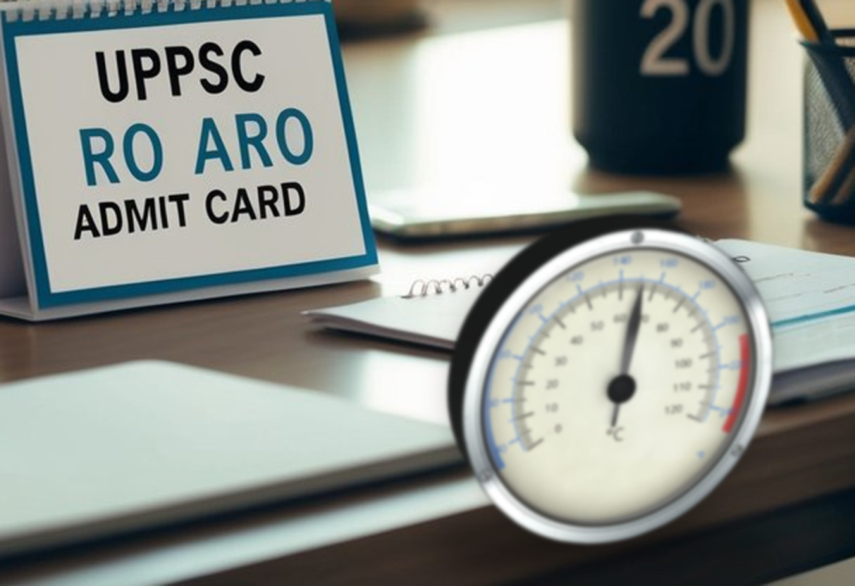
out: **65** °C
